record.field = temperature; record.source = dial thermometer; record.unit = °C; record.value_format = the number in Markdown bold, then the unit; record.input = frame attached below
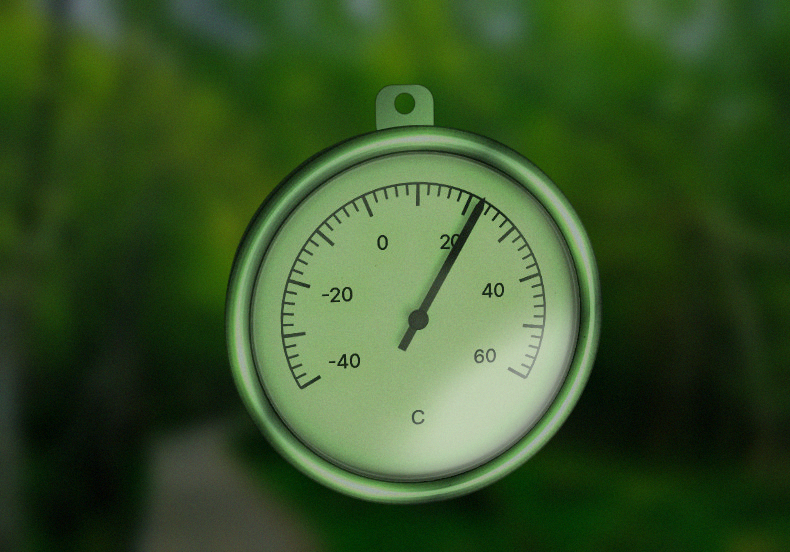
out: **22** °C
